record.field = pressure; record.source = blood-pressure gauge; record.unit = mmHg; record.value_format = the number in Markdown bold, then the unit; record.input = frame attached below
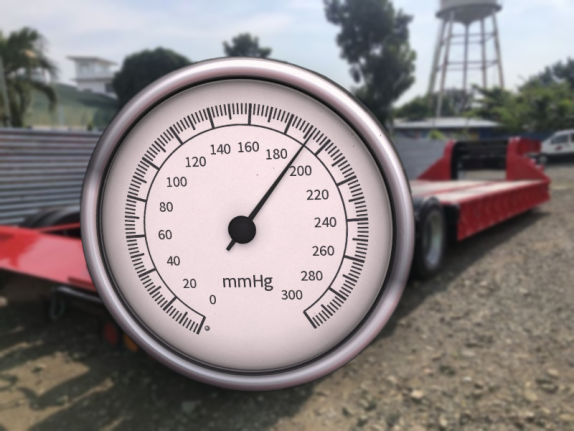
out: **192** mmHg
